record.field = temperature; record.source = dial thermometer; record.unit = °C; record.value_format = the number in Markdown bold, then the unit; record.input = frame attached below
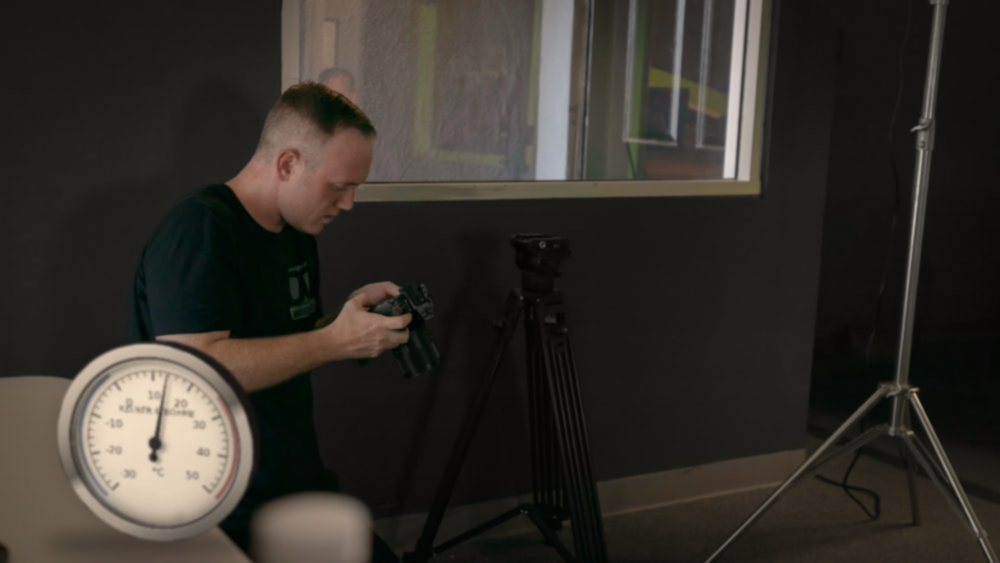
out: **14** °C
